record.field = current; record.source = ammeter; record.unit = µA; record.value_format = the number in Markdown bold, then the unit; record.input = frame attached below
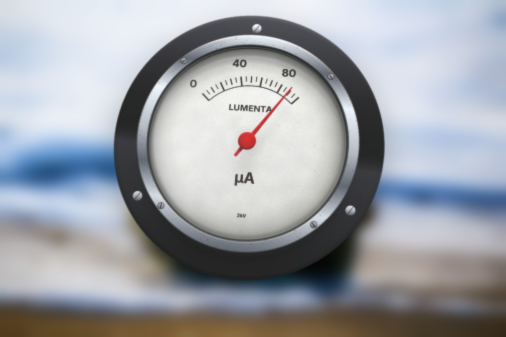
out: **90** µA
